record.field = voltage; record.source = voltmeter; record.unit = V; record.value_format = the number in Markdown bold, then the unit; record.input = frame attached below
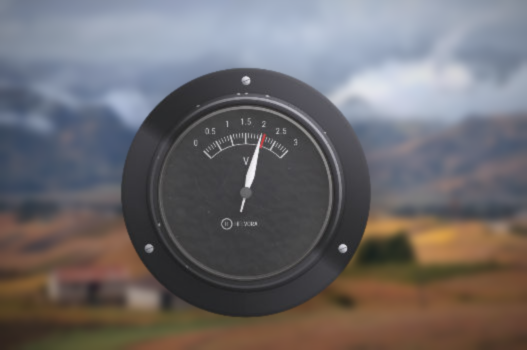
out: **2** V
